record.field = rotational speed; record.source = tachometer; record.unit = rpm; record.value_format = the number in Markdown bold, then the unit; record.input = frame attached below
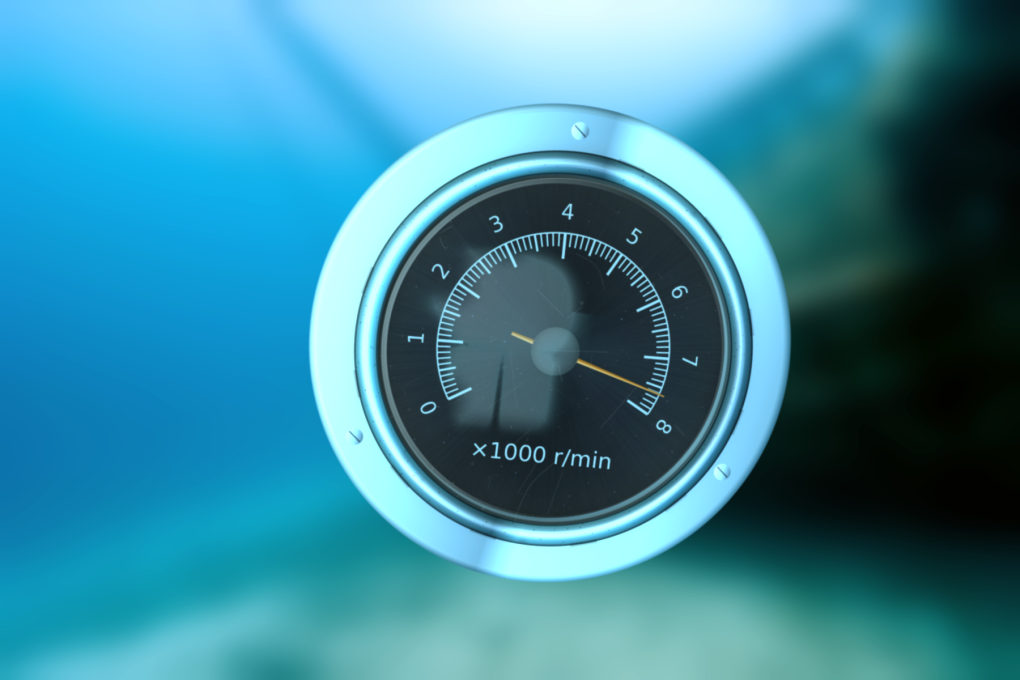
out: **7600** rpm
